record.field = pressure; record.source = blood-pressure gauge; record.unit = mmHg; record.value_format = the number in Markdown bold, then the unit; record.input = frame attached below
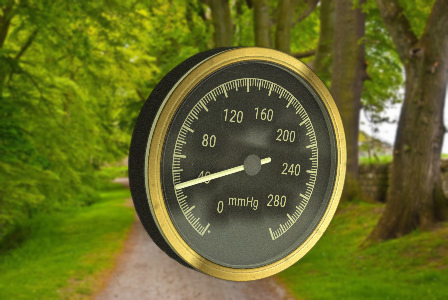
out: **40** mmHg
